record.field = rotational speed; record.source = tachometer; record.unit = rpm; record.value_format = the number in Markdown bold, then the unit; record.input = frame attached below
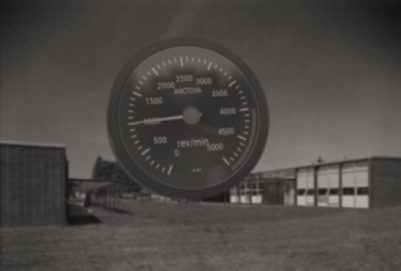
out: **1000** rpm
